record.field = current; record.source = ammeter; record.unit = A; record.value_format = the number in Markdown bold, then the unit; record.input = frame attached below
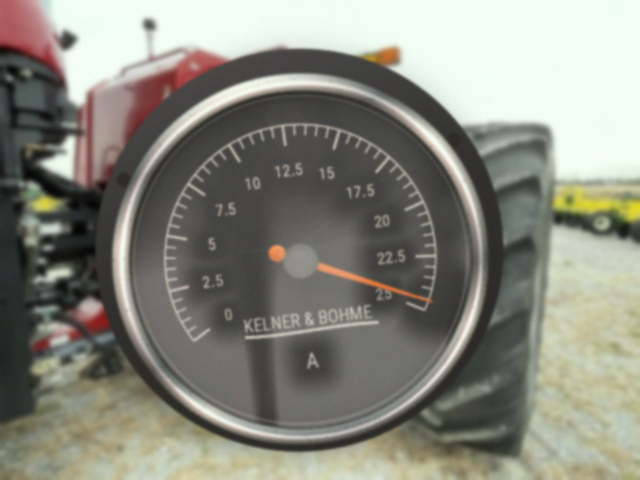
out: **24.5** A
